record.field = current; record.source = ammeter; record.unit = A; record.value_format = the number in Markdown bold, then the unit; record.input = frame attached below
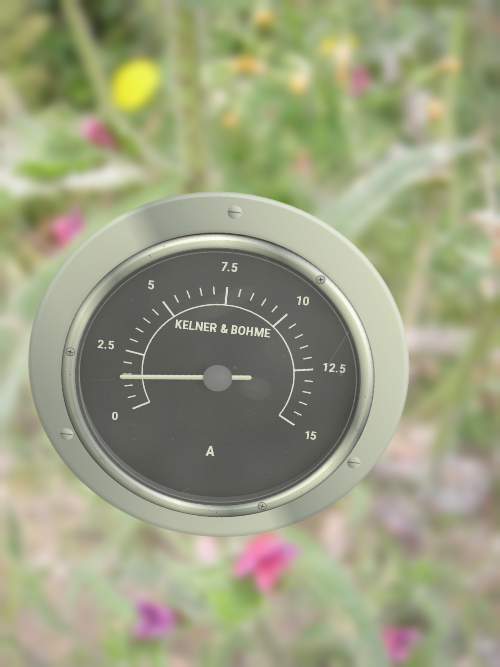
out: **1.5** A
